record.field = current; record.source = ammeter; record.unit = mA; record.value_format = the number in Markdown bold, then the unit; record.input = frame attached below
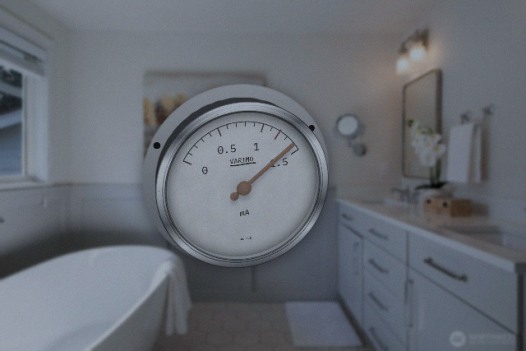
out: **1.4** mA
